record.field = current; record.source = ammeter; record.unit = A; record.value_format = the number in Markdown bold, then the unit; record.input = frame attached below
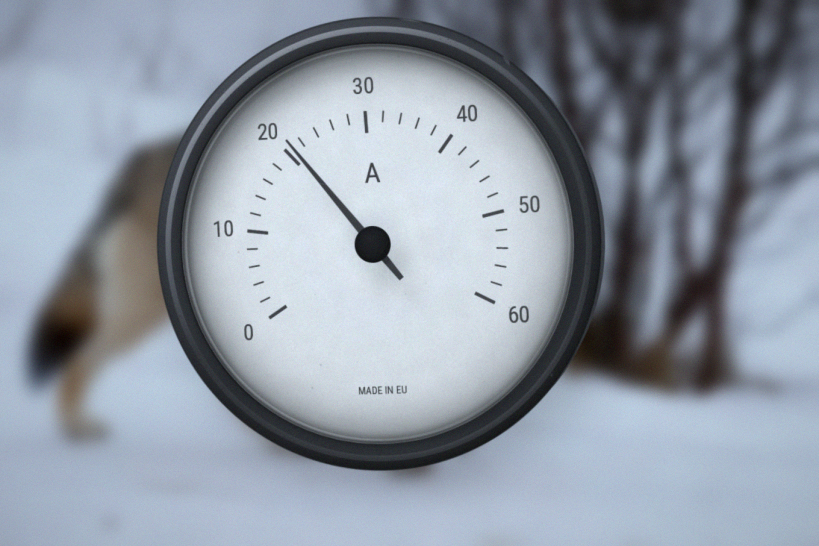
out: **21** A
